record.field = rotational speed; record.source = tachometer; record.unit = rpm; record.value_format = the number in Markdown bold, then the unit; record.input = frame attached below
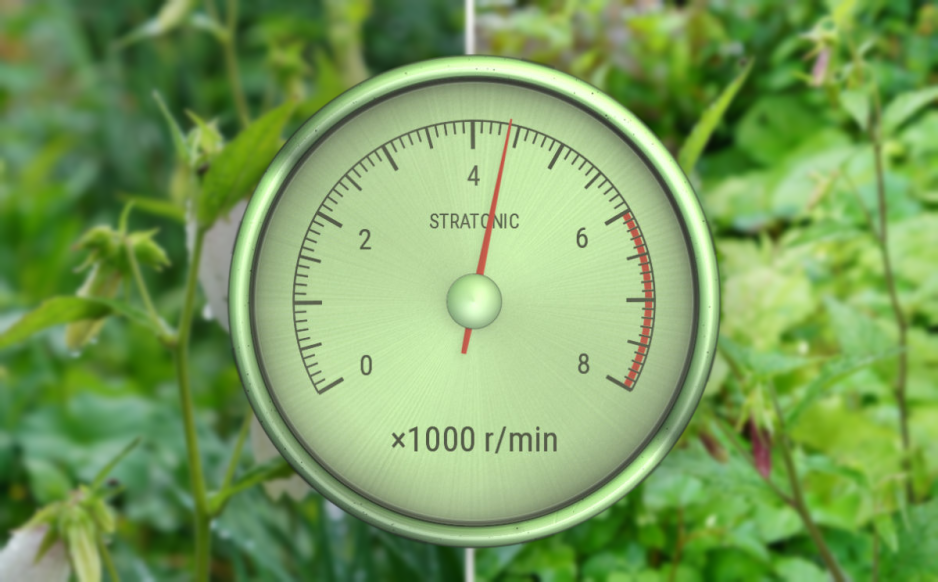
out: **4400** rpm
